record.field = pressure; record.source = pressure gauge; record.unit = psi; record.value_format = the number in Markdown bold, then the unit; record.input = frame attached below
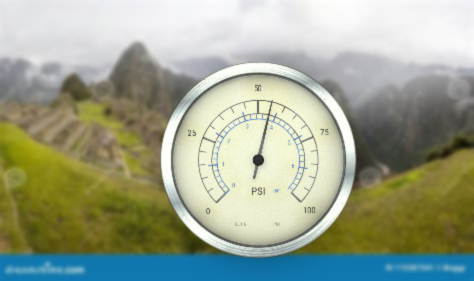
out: **55** psi
